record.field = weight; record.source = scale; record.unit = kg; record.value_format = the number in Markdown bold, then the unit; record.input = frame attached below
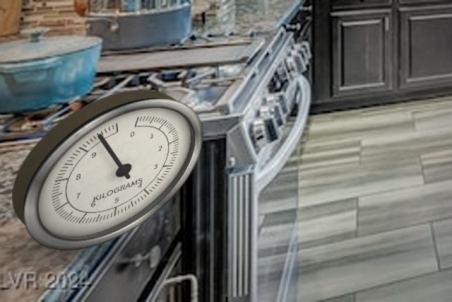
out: **9.5** kg
